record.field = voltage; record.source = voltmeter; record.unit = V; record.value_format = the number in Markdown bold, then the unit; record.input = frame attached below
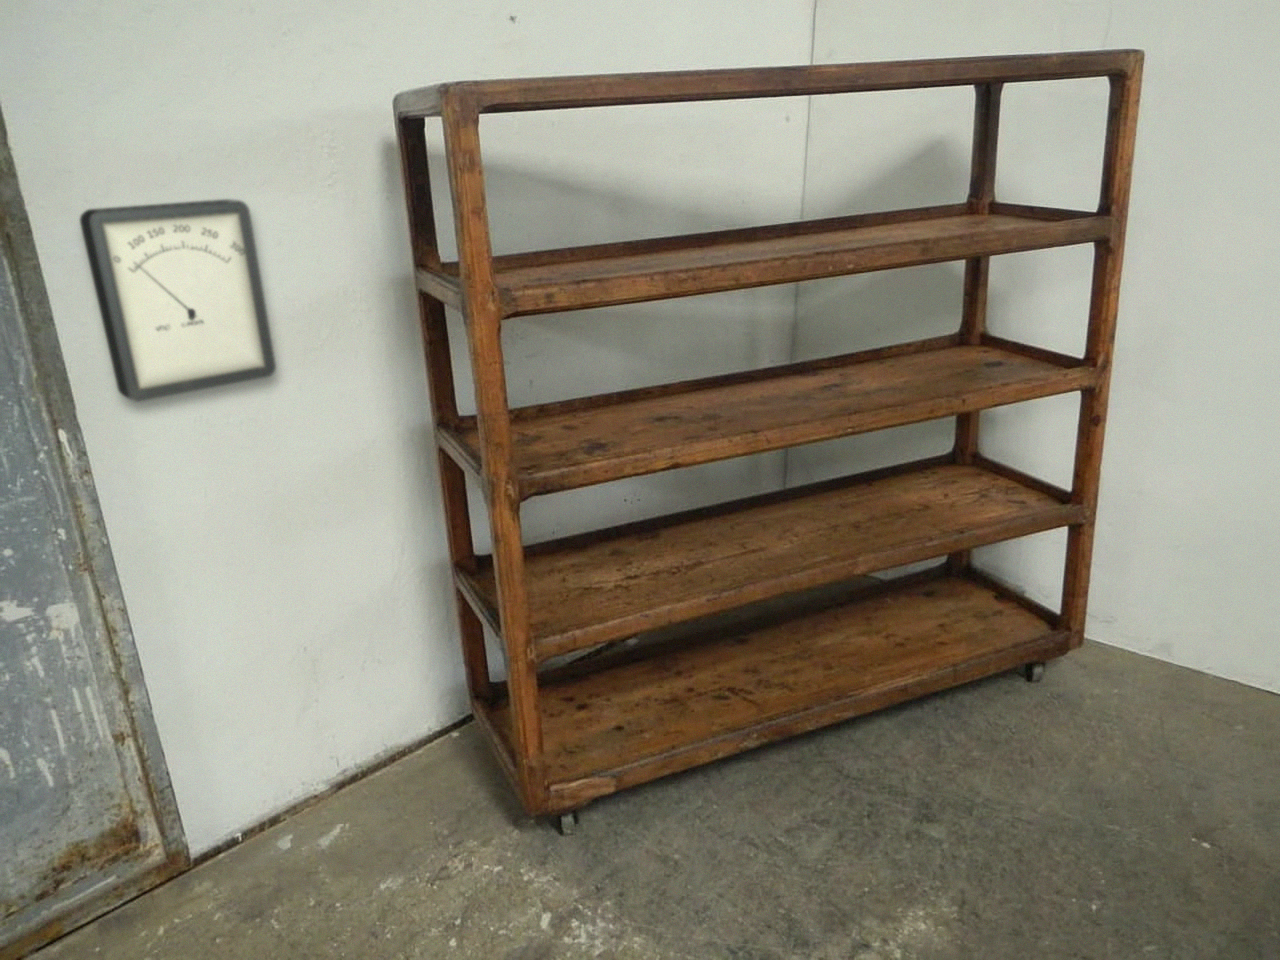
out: **50** V
